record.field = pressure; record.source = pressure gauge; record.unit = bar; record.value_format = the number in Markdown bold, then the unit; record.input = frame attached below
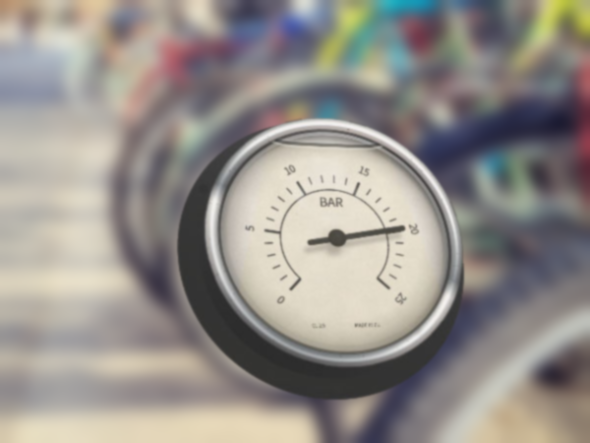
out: **20** bar
